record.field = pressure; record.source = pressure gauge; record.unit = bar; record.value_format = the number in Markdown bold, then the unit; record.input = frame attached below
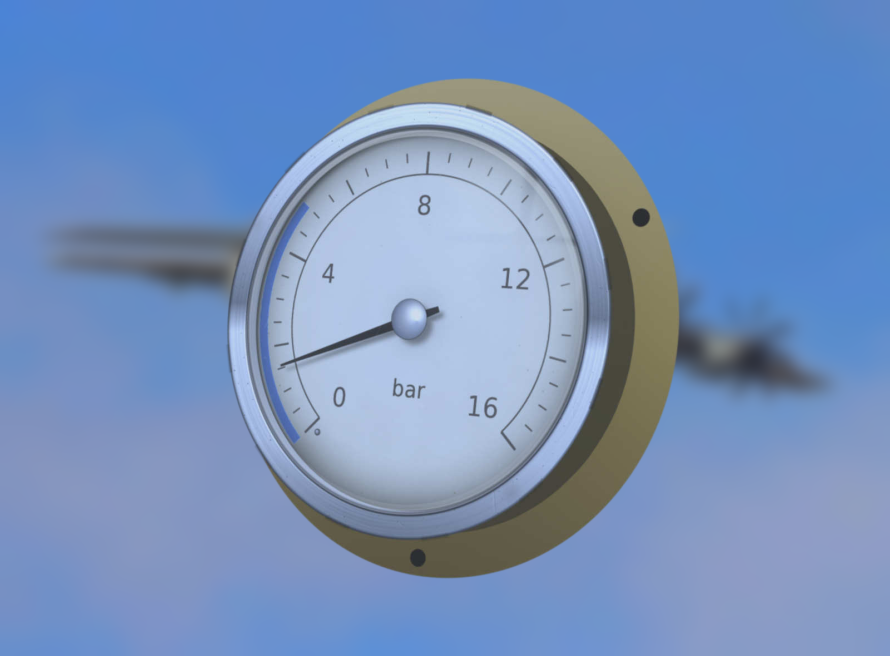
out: **1.5** bar
